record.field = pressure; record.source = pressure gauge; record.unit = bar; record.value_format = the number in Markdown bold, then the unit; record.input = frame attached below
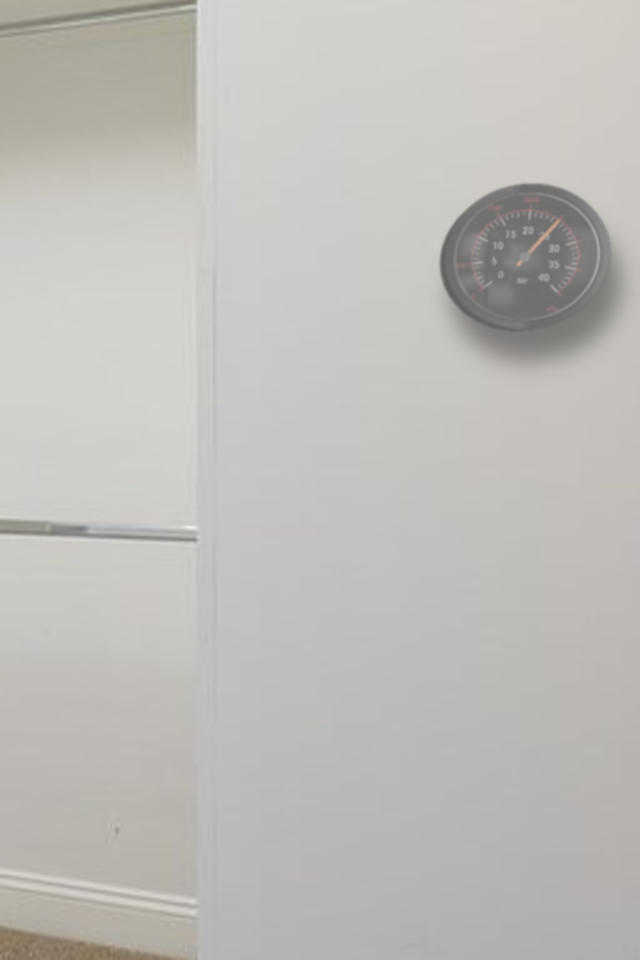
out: **25** bar
